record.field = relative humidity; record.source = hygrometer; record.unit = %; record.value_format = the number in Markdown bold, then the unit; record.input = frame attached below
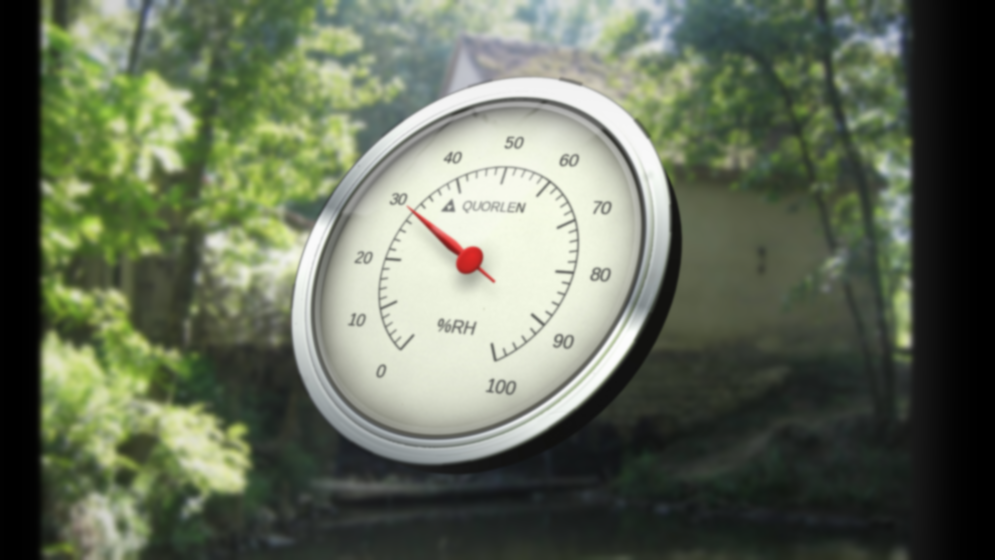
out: **30** %
